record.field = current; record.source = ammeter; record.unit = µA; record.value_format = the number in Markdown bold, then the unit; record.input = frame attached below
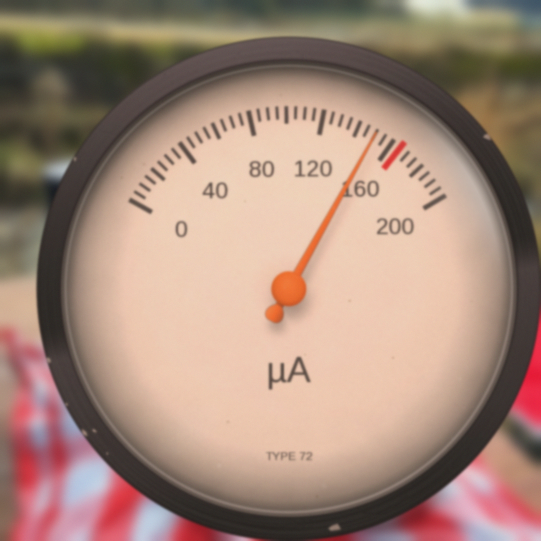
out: **150** µA
